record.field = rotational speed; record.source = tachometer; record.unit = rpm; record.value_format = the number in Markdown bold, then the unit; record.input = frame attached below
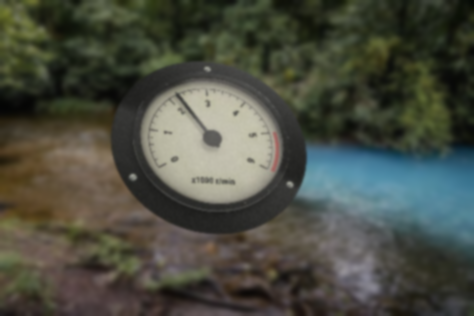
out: **2200** rpm
